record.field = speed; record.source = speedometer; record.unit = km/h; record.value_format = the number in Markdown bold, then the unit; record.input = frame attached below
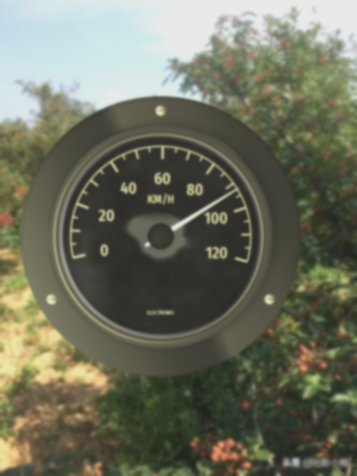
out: **92.5** km/h
